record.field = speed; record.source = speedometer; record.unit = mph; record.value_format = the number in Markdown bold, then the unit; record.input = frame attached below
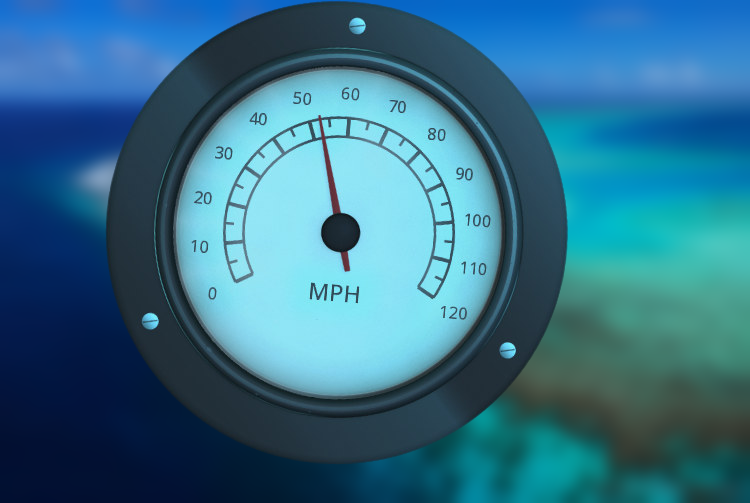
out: **52.5** mph
